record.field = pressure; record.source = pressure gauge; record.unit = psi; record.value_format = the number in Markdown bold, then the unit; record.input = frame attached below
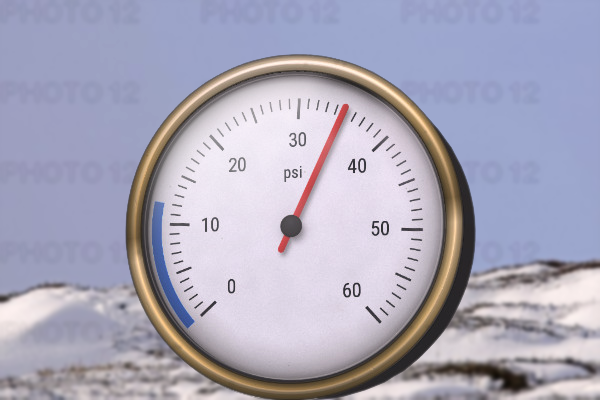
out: **35** psi
